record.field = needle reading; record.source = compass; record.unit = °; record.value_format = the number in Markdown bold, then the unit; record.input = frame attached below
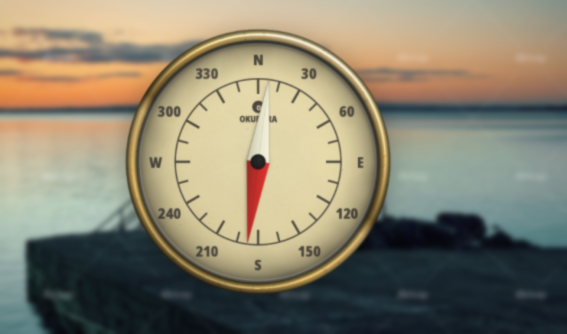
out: **187.5** °
